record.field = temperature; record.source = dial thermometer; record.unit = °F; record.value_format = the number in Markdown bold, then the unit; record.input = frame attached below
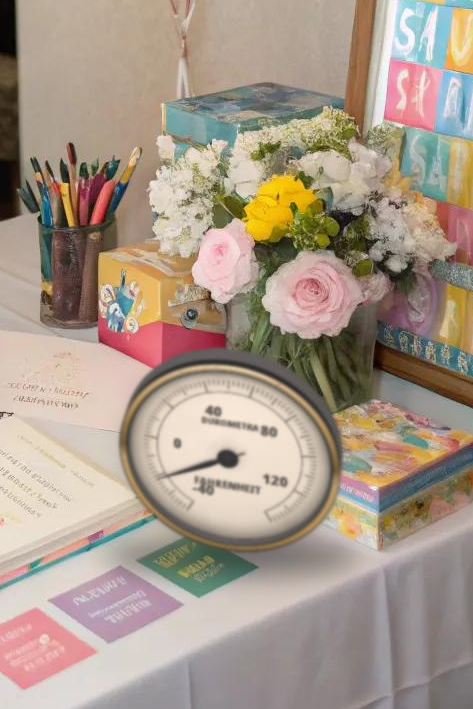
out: **-20** °F
